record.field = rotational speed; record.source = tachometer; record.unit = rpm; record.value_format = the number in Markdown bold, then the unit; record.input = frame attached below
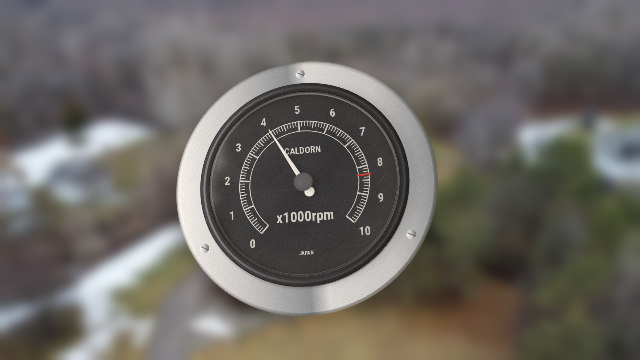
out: **4000** rpm
